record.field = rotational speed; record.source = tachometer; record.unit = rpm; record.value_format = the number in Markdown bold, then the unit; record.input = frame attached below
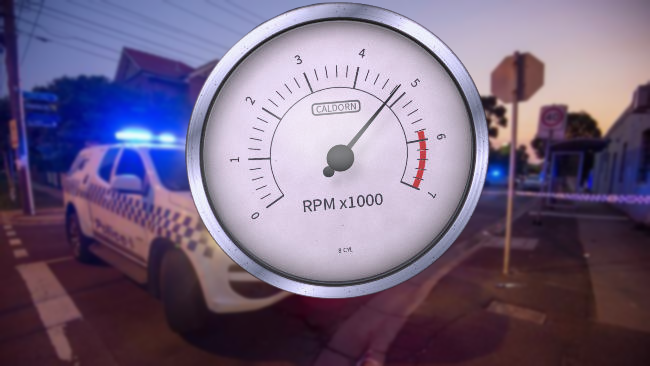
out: **4800** rpm
